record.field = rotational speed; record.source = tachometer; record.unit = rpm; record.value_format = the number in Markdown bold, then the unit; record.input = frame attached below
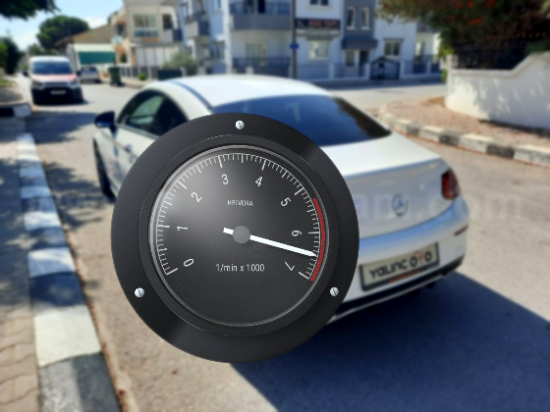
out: **6500** rpm
